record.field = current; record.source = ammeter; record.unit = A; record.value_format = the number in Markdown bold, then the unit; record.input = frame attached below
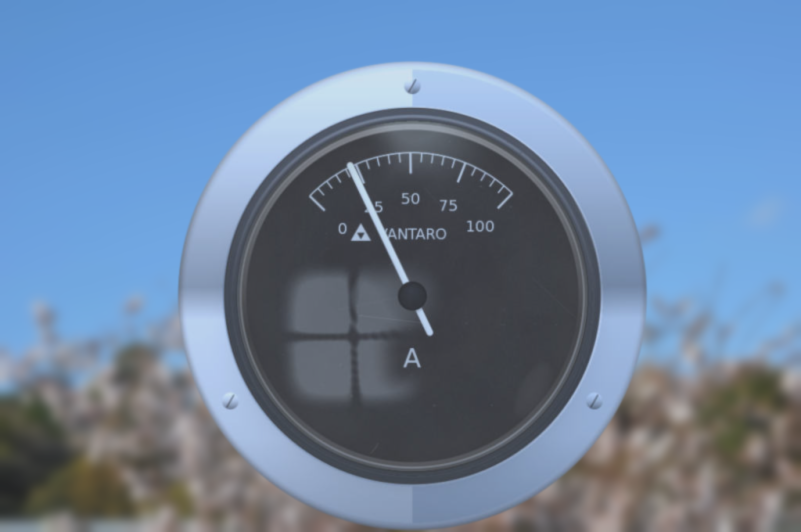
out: **22.5** A
